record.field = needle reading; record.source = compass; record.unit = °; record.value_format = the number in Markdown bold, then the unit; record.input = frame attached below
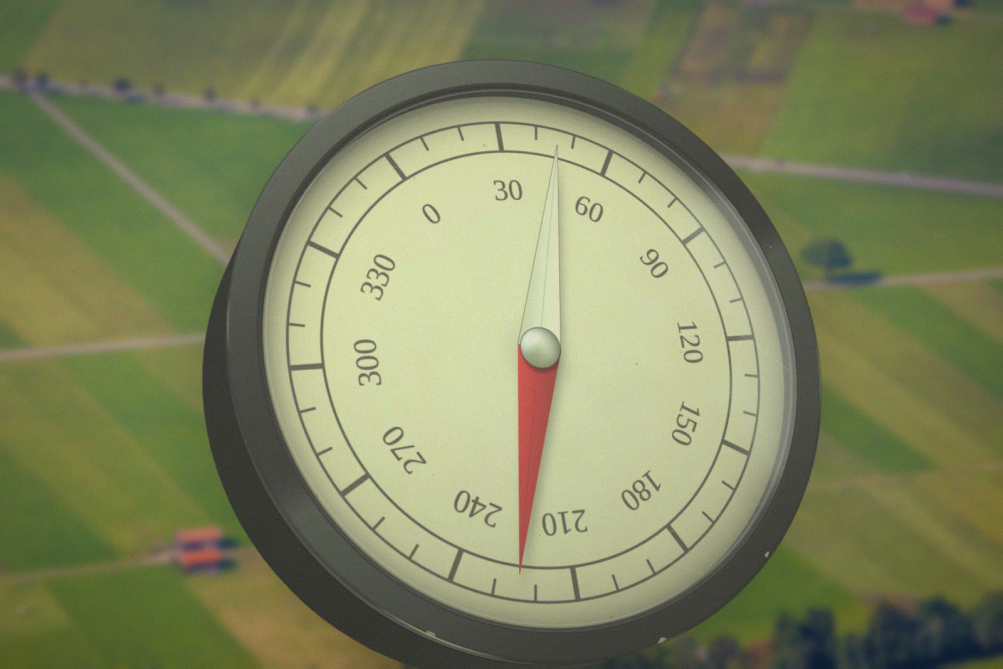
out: **225** °
